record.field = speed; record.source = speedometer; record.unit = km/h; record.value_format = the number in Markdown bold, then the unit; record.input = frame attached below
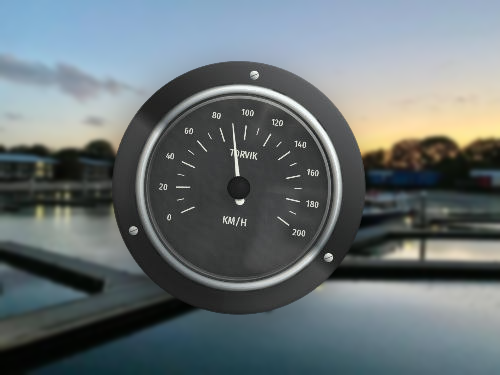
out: **90** km/h
